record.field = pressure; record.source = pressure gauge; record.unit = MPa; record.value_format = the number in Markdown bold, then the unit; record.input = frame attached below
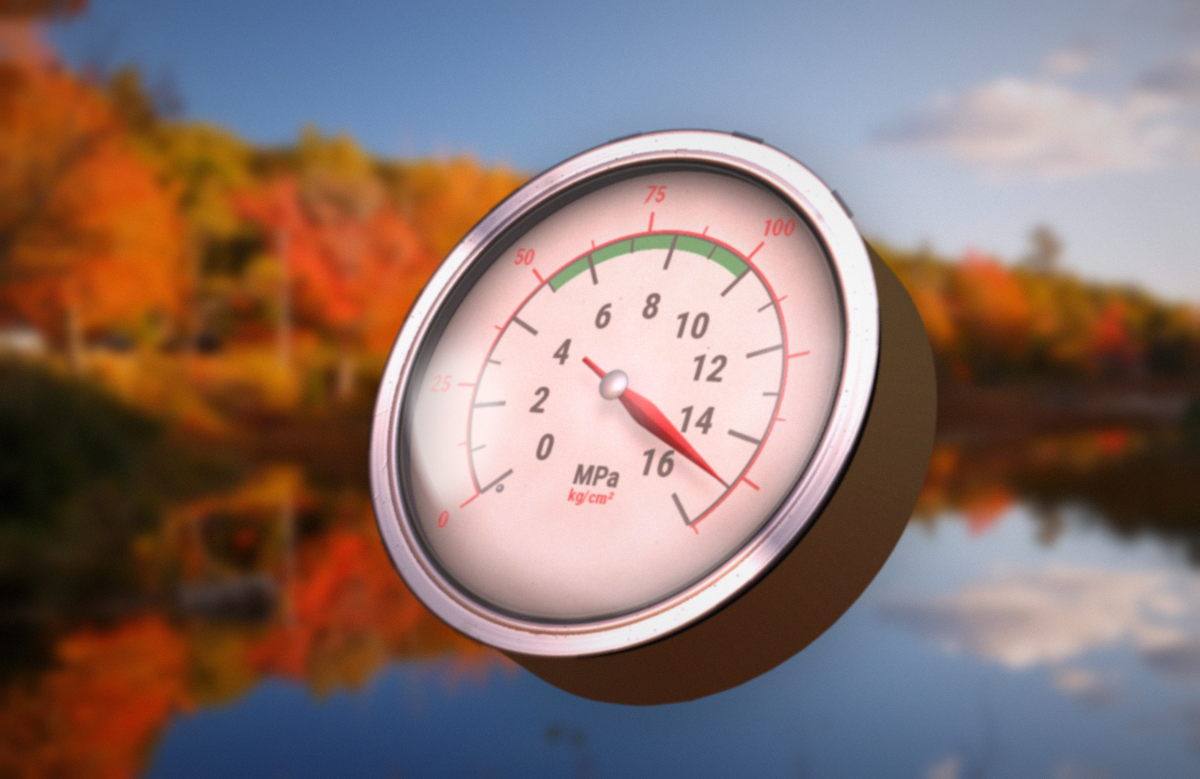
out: **15** MPa
